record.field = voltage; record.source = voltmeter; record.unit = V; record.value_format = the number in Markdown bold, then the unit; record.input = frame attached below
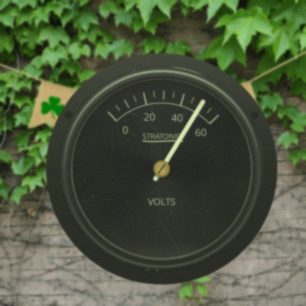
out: **50** V
